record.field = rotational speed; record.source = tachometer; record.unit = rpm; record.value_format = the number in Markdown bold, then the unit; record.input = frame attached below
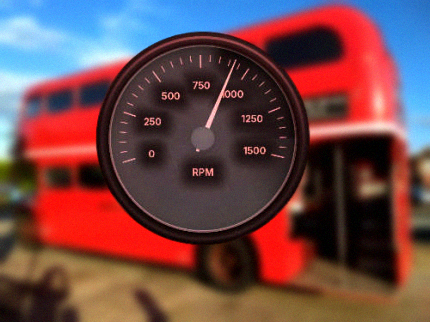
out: **925** rpm
